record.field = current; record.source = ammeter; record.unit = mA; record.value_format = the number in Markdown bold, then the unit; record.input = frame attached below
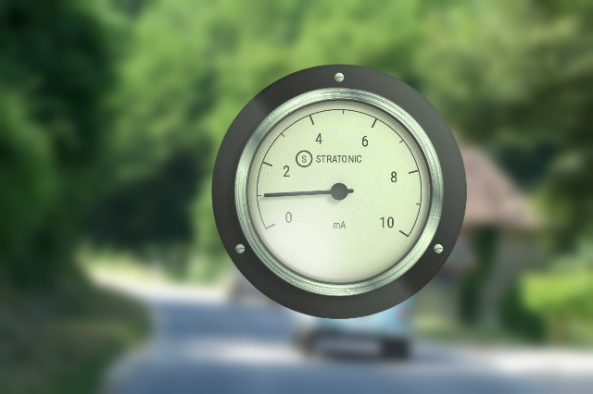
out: **1** mA
